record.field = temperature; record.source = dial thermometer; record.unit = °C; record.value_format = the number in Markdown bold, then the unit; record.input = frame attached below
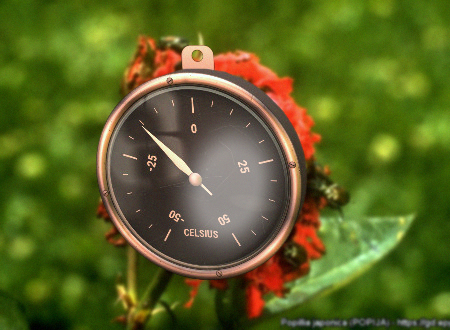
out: **-15** °C
